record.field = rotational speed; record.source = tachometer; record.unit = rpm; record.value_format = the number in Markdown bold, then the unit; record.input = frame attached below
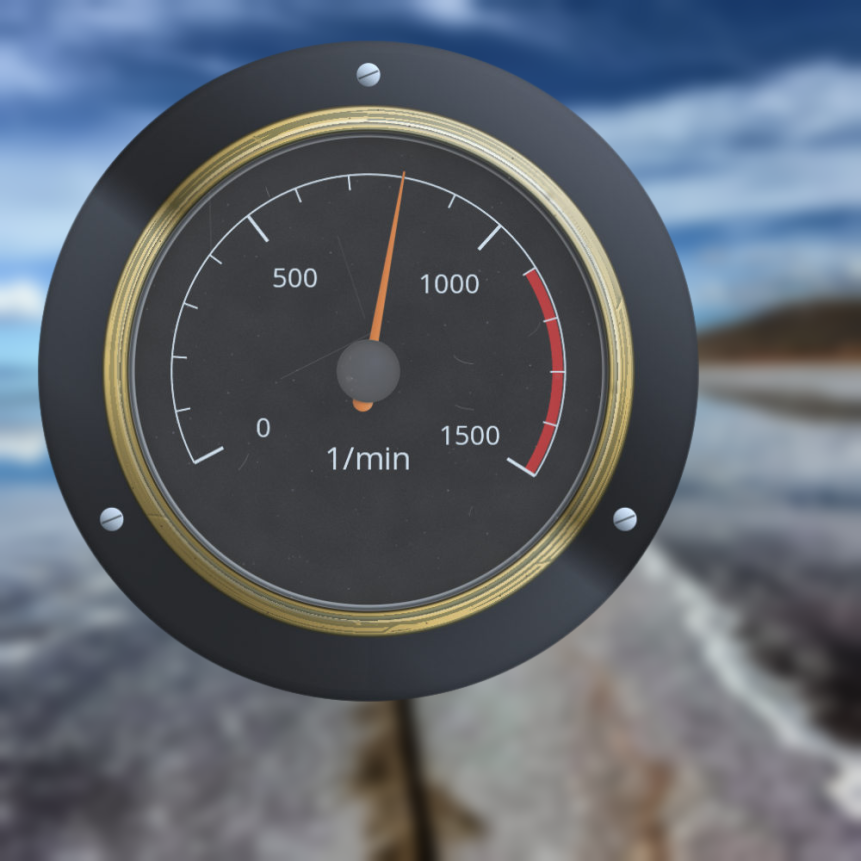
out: **800** rpm
